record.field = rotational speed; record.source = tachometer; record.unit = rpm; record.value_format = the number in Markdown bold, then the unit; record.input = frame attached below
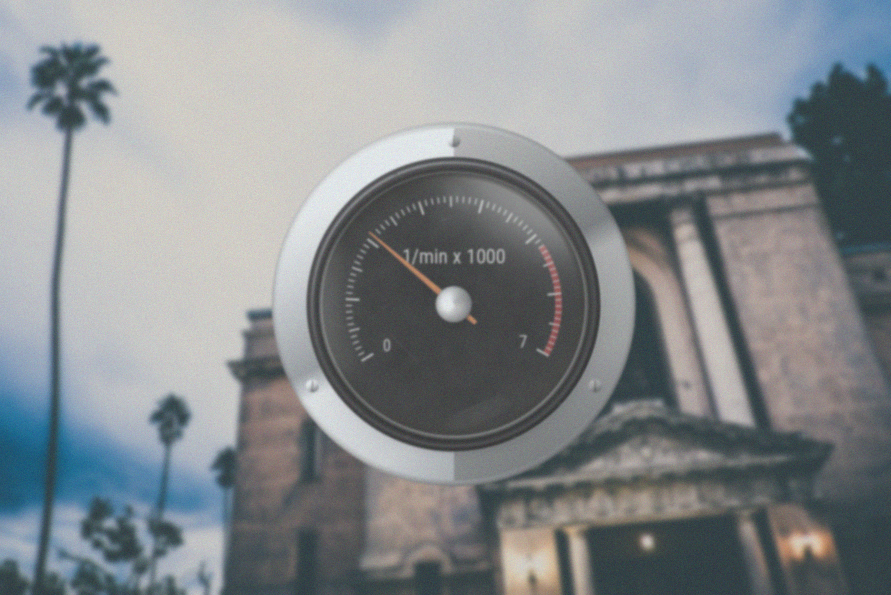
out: **2100** rpm
